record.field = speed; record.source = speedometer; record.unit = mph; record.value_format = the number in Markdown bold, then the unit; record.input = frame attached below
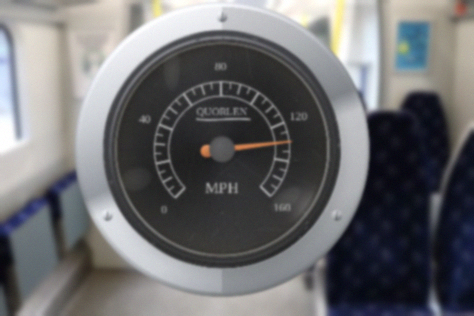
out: **130** mph
